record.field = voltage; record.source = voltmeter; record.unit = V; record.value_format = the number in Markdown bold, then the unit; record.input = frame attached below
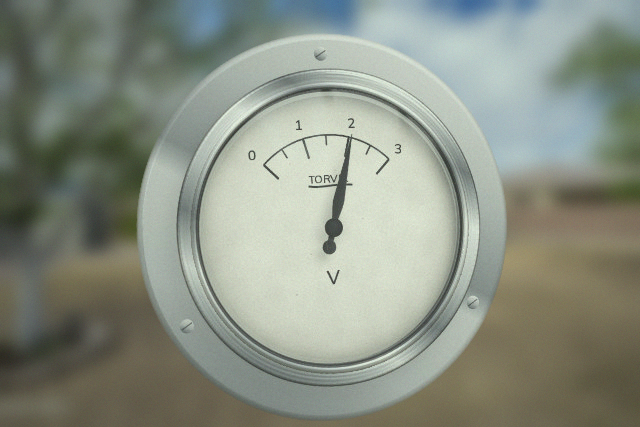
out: **2** V
